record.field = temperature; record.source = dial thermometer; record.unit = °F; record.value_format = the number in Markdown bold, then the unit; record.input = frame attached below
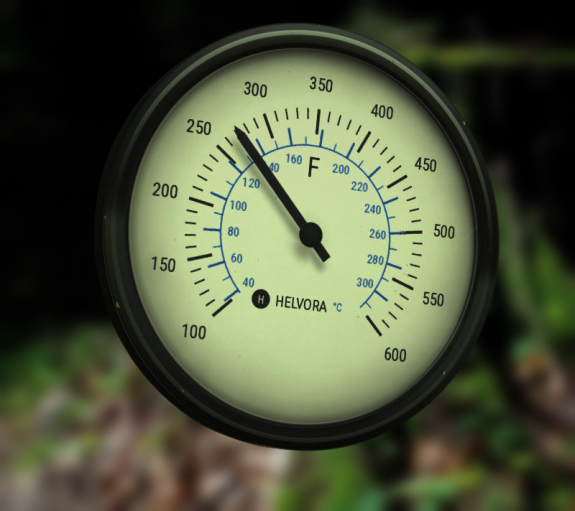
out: **270** °F
